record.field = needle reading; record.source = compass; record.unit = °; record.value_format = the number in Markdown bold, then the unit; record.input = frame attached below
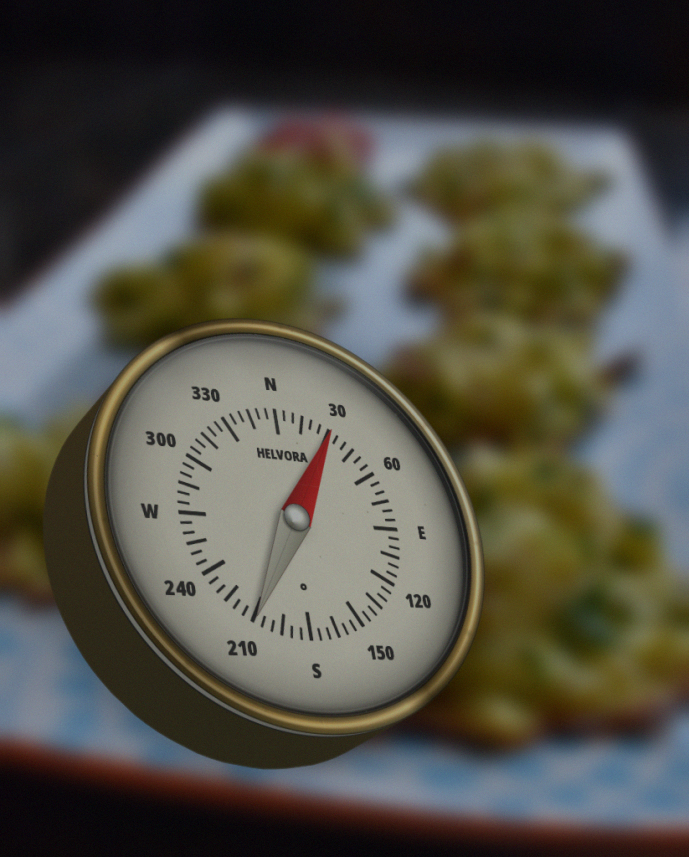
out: **30** °
